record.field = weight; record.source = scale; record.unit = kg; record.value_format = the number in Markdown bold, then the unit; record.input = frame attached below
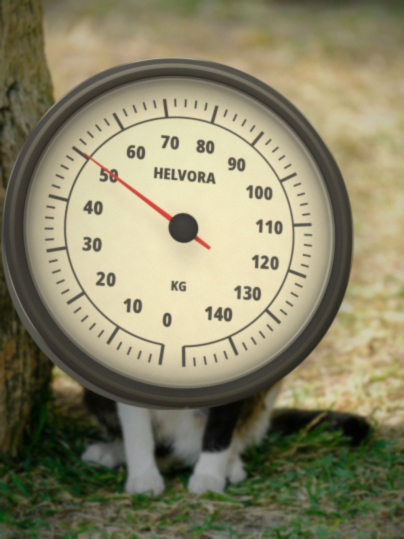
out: **50** kg
